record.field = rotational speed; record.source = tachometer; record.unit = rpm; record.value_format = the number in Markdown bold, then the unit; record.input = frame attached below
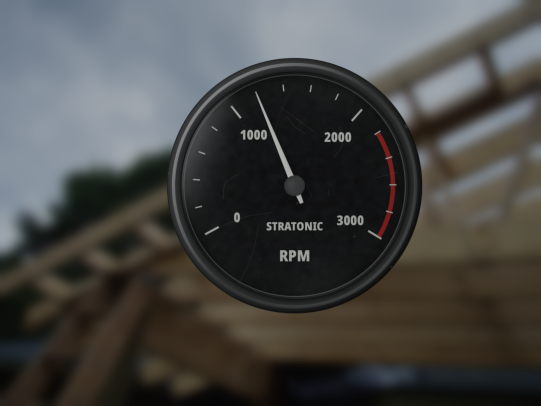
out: **1200** rpm
